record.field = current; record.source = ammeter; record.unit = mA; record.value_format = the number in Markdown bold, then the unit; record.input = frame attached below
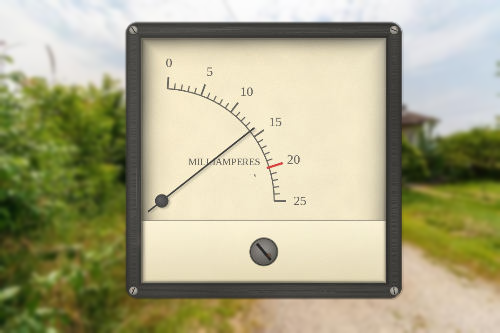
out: **14** mA
